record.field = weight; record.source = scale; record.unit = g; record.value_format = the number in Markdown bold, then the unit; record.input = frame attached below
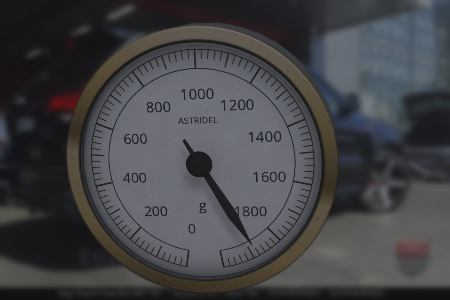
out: **1880** g
